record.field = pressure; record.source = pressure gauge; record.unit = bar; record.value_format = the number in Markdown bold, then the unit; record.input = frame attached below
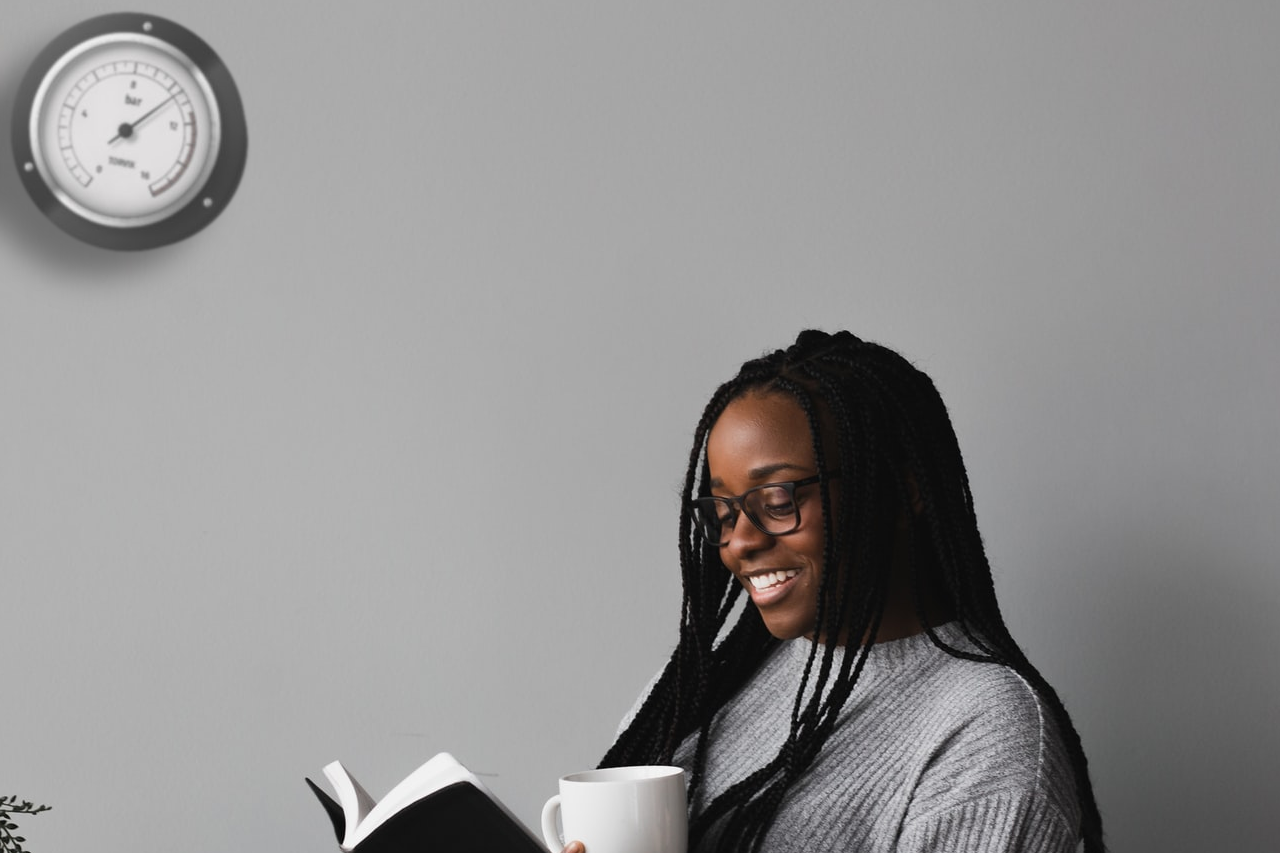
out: **10.5** bar
